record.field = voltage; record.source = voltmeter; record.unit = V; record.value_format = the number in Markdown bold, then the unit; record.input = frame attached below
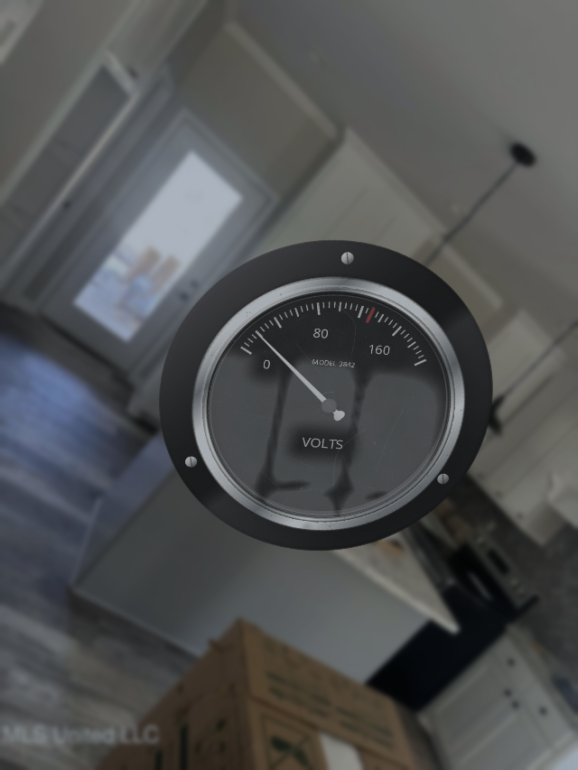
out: **20** V
